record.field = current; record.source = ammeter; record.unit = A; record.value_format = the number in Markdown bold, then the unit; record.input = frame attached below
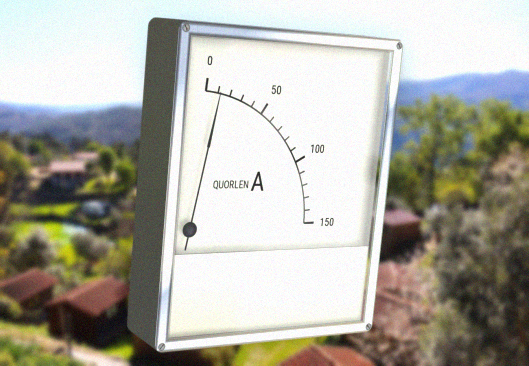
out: **10** A
